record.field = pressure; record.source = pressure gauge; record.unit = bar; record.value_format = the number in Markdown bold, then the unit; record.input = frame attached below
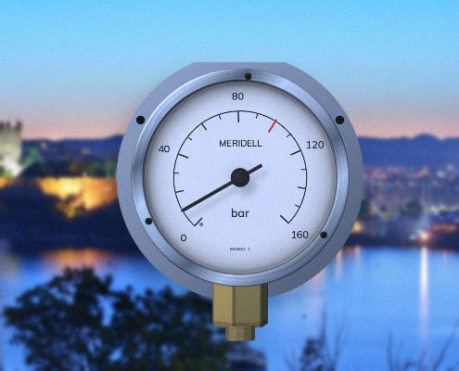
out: **10** bar
